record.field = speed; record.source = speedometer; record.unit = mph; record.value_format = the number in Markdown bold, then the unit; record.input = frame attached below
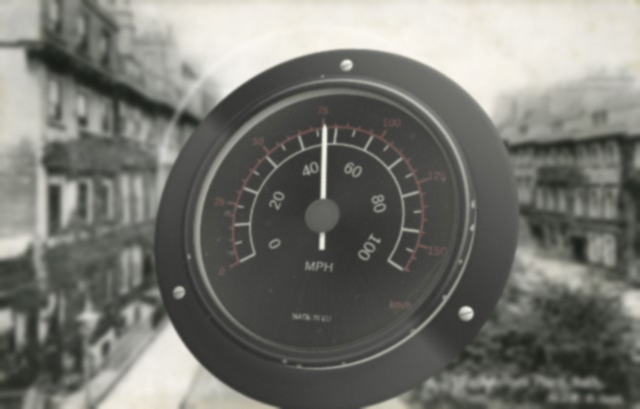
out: **47.5** mph
